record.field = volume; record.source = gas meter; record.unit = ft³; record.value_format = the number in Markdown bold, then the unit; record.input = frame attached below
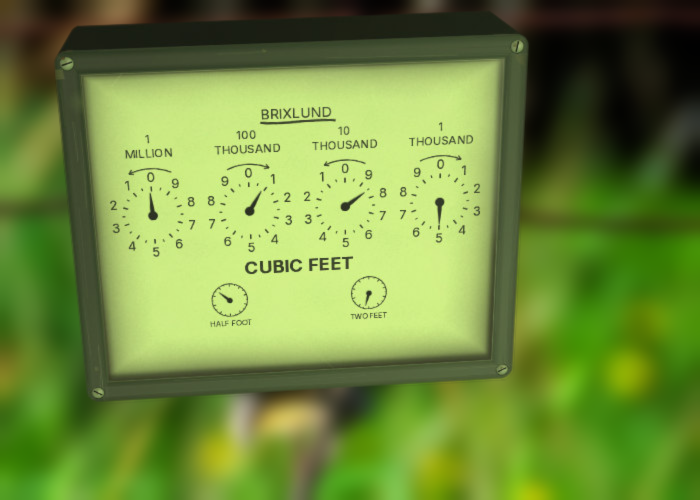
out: **8500** ft³
